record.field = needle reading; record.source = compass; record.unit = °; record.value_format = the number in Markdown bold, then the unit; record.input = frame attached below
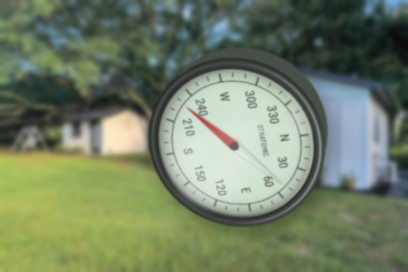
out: **230** °
